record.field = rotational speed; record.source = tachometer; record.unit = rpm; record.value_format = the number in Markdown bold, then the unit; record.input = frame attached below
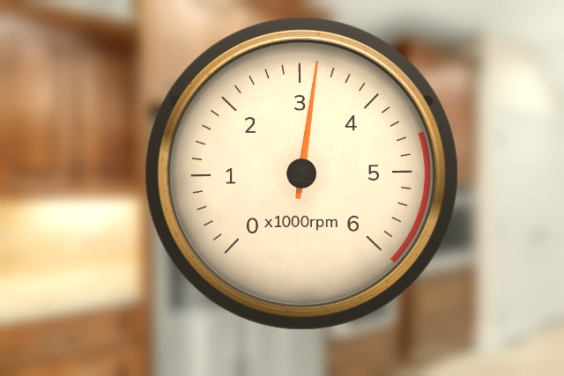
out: **3200** rpm
